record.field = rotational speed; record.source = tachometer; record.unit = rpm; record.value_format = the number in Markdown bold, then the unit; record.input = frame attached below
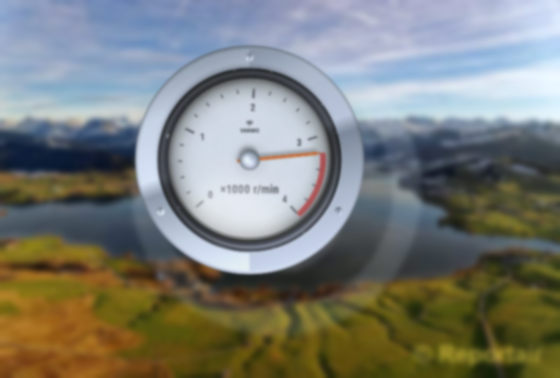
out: **3200** rpm
